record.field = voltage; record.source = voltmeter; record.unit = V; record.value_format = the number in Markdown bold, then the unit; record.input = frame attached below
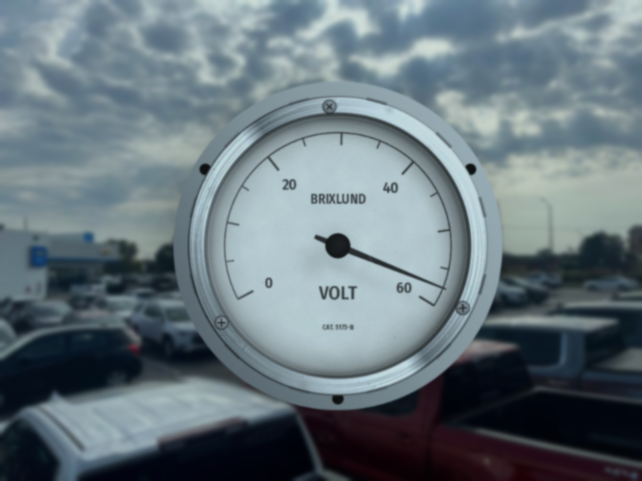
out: **57.5** V
